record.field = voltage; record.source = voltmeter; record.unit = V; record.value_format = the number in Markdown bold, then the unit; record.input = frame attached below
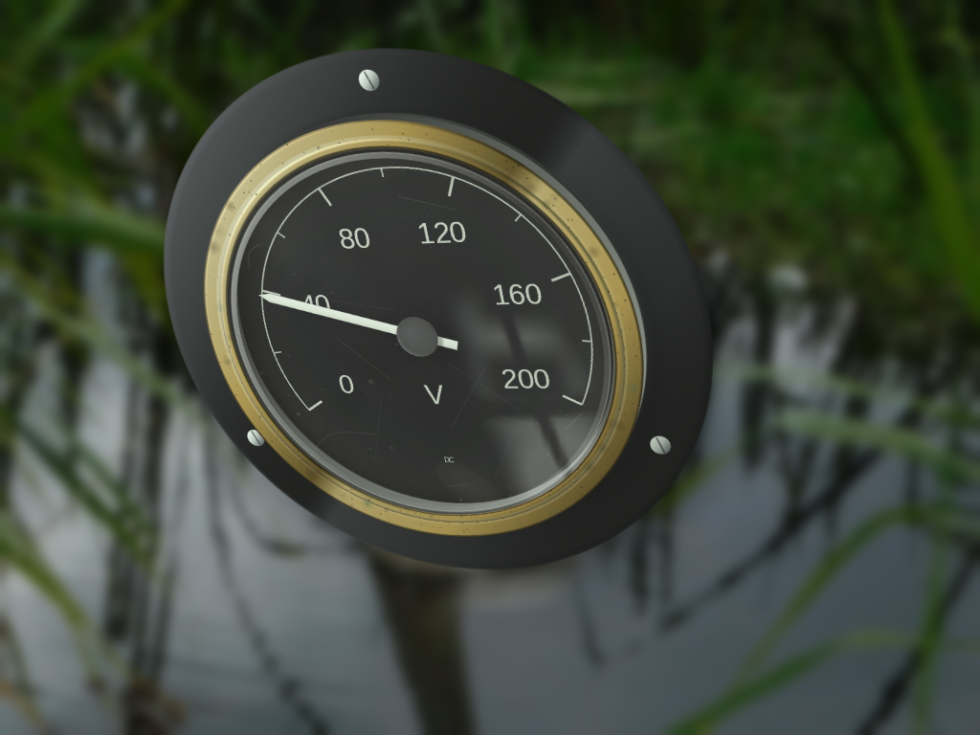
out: **40** V
